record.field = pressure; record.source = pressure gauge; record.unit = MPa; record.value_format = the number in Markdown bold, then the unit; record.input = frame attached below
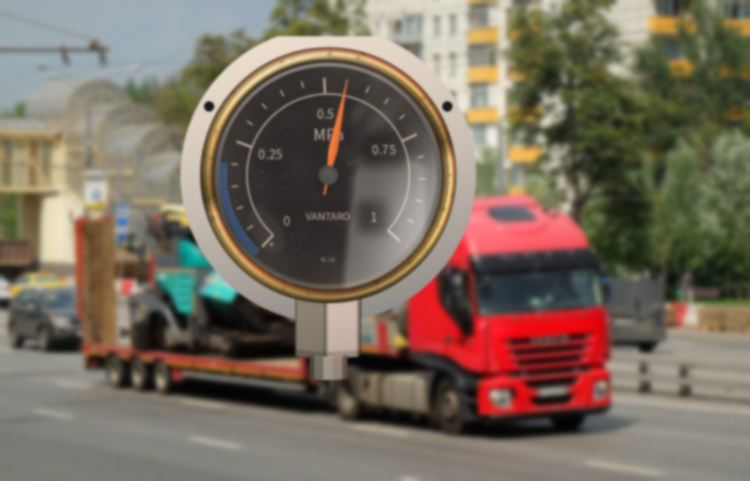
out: **0.55** MPa
